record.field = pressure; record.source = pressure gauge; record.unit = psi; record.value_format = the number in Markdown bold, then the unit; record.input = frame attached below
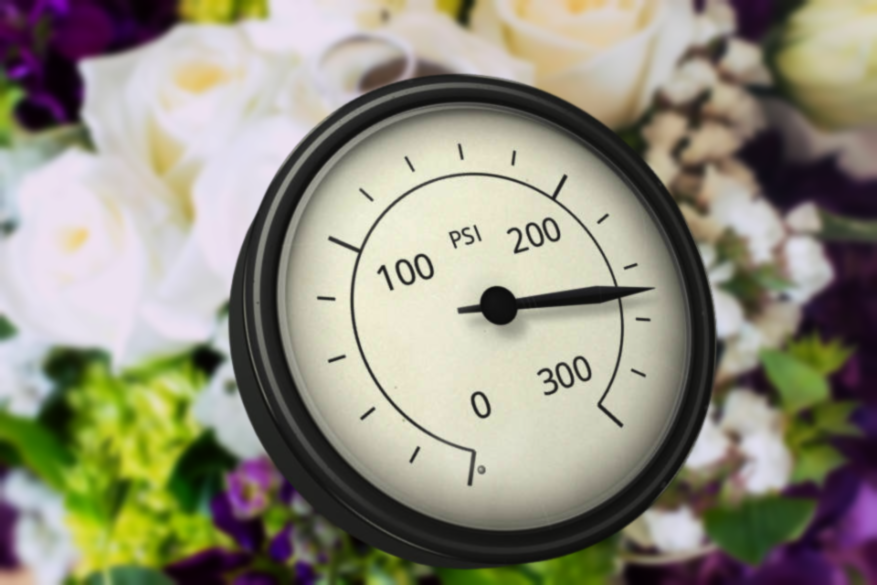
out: **250** psi
